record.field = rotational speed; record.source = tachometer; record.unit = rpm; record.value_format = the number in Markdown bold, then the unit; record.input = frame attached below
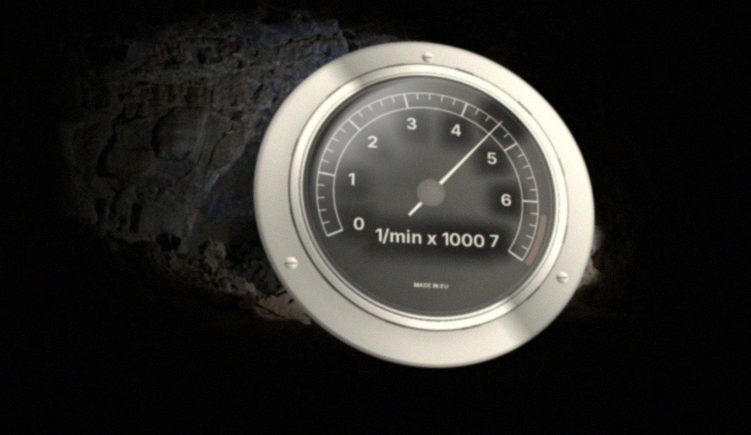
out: **4600** rpm
